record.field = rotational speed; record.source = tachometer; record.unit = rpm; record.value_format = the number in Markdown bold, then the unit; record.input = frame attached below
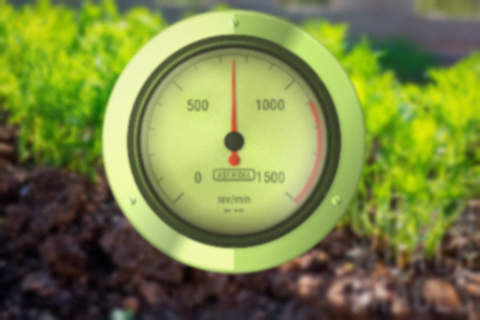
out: **750** rpm
